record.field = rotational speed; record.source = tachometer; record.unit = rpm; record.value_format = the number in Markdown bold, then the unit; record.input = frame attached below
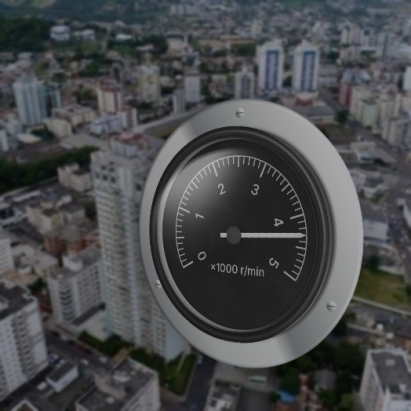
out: **4300** rpm
